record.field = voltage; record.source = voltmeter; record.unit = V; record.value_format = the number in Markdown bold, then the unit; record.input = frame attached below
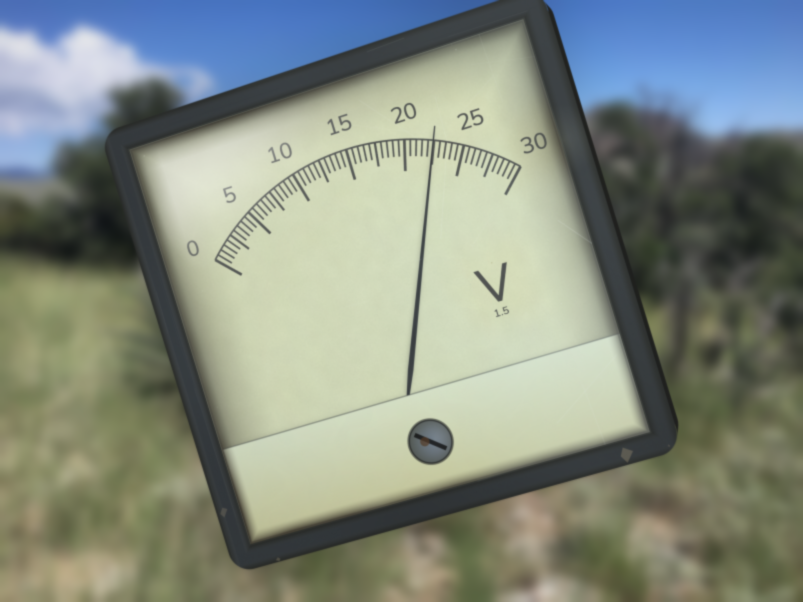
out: **22.5** V
